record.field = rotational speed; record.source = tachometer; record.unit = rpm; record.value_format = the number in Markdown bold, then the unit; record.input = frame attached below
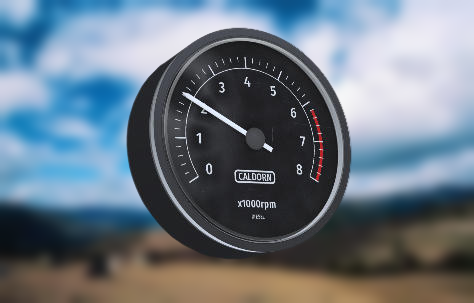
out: **2000** rpm
